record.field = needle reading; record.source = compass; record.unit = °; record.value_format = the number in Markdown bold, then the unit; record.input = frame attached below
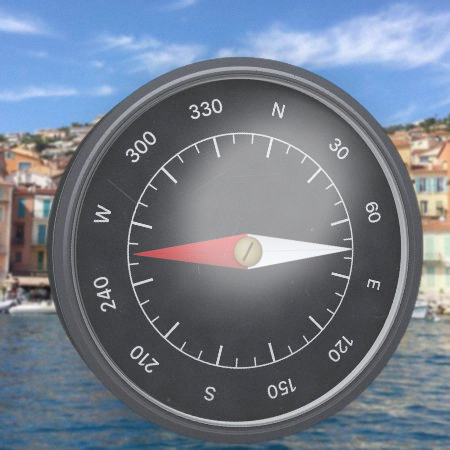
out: **255** °
